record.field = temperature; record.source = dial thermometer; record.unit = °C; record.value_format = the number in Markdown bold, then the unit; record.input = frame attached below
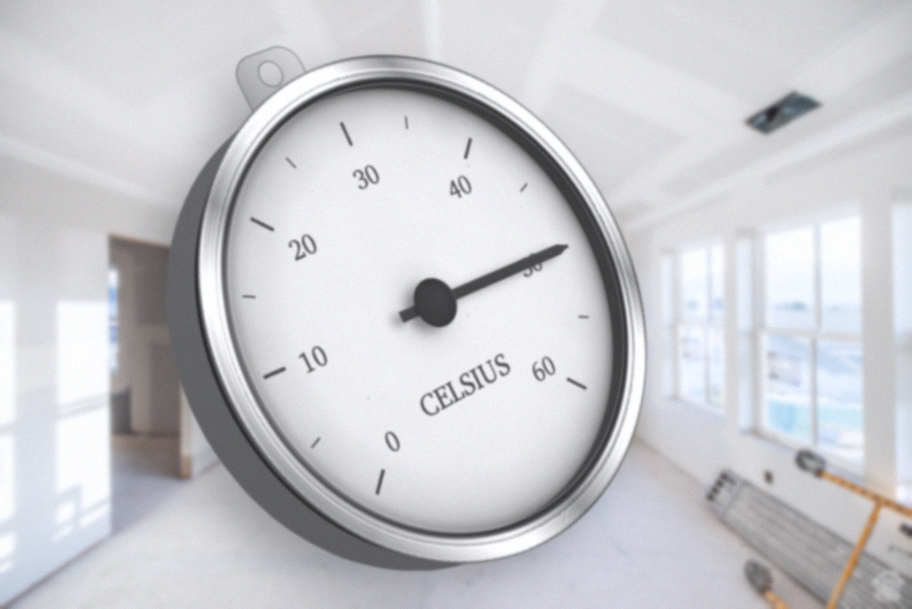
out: **50** °C
